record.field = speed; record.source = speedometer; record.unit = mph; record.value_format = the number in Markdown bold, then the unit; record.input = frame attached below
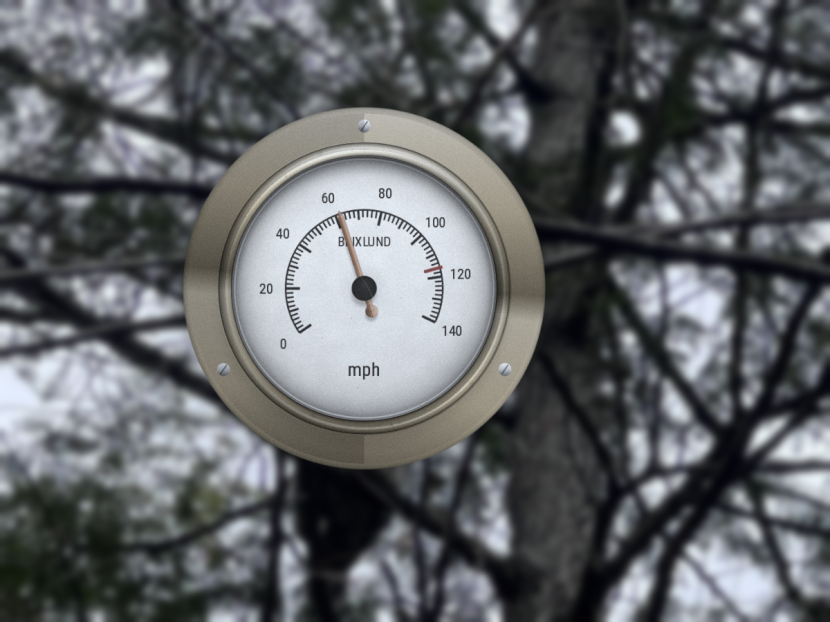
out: **62** mph
